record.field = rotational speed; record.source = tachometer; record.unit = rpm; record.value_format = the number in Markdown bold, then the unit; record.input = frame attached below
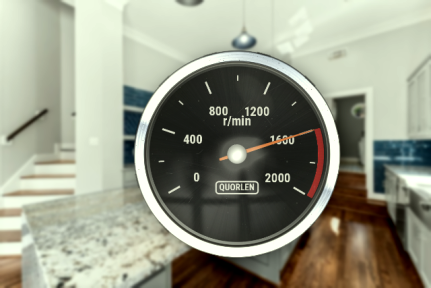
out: **1600** rpm
